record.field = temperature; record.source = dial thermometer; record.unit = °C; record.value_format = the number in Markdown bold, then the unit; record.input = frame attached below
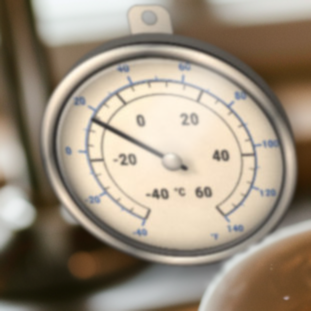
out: **-8** °C
